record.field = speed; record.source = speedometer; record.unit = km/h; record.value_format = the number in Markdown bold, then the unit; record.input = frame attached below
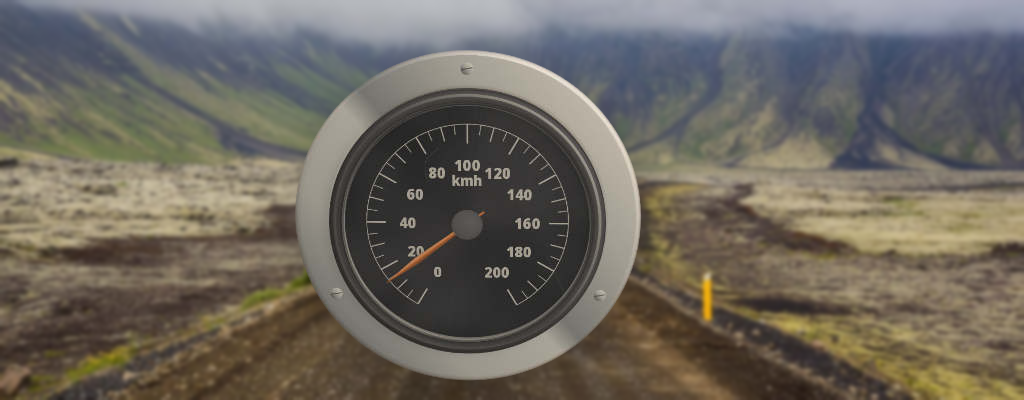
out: **15** km/h
